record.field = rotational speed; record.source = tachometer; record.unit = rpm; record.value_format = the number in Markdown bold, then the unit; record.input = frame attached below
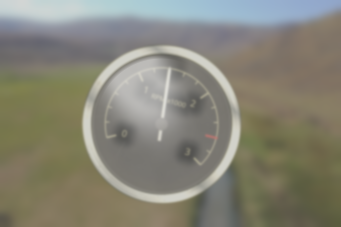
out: **1400** rpm
